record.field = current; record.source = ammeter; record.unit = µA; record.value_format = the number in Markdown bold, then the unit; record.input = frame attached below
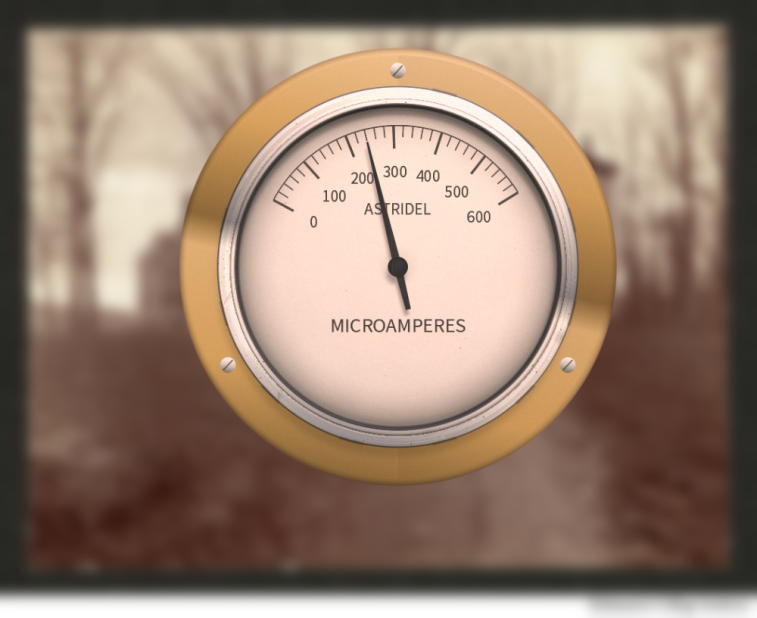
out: **240** µA
